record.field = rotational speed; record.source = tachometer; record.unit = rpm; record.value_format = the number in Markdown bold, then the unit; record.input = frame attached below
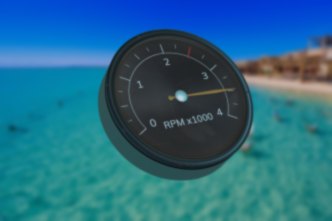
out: **3500** rpm
